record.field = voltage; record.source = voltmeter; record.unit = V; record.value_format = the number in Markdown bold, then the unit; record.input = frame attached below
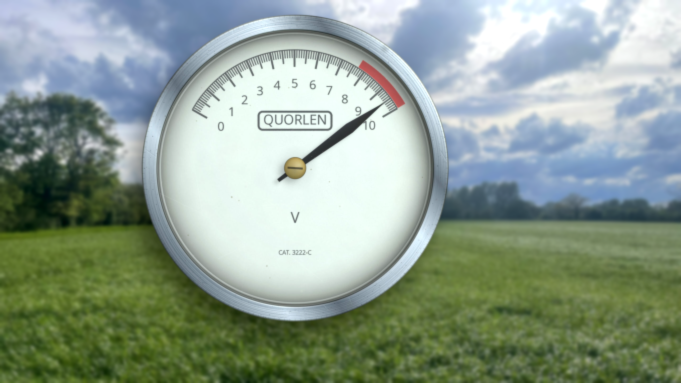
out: **9.5** V
